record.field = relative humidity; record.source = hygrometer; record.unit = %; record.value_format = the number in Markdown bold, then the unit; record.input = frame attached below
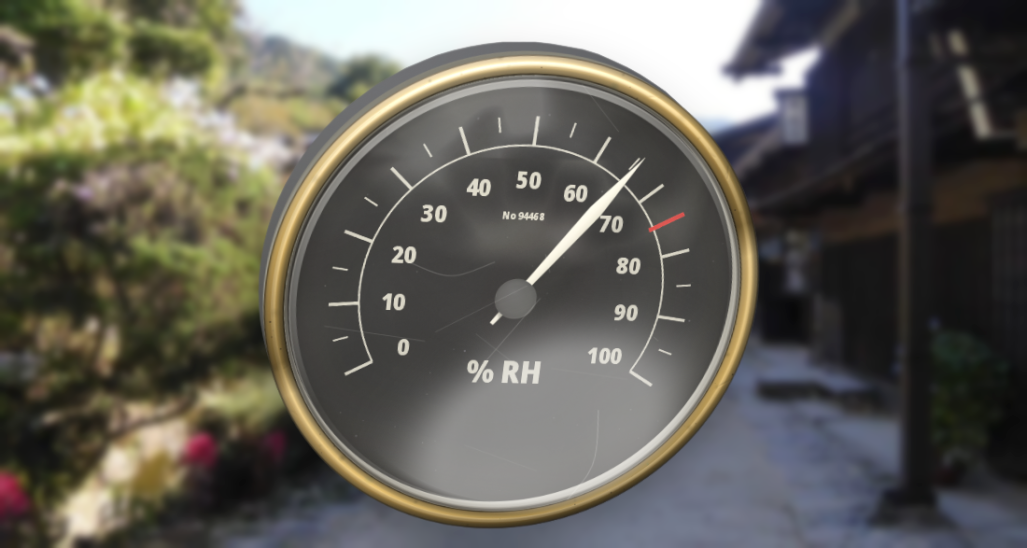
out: **65** %
